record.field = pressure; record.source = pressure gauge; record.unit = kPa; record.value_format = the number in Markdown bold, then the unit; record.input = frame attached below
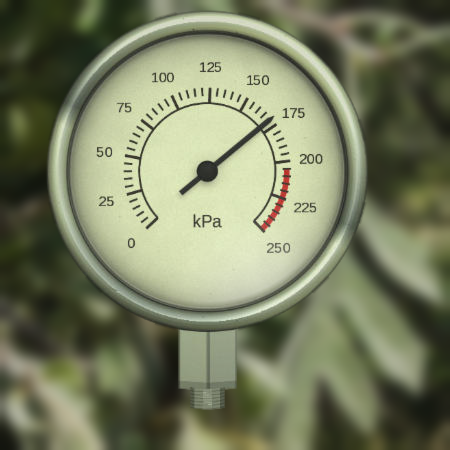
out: **170** kPa
